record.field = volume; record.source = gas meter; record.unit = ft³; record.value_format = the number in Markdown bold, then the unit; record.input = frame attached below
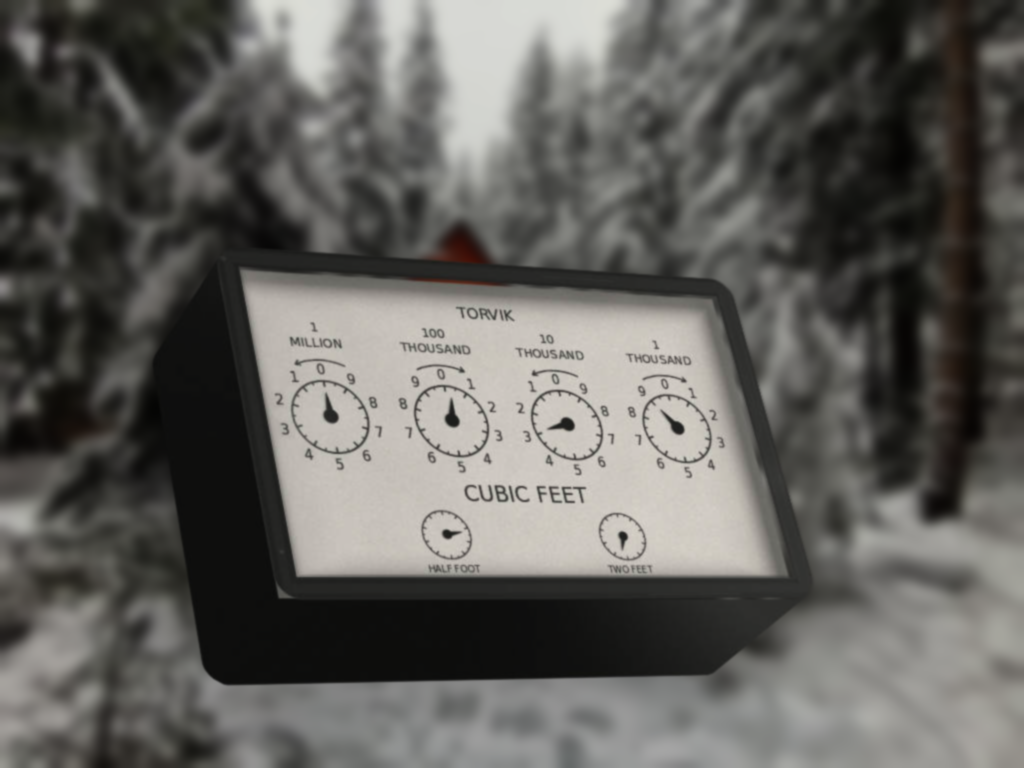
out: **2900** ft³
